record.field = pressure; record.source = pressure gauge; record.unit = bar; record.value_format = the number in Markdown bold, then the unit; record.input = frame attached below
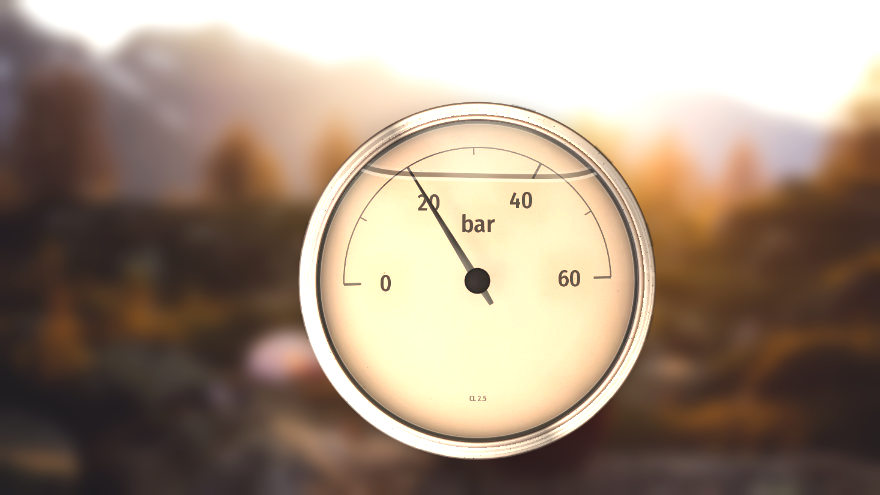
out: **20** bar
